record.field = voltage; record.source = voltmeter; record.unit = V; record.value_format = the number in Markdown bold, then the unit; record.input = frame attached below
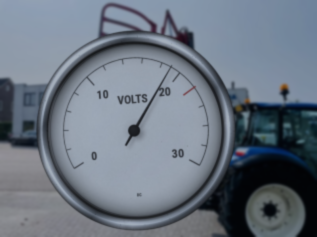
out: **19** V
